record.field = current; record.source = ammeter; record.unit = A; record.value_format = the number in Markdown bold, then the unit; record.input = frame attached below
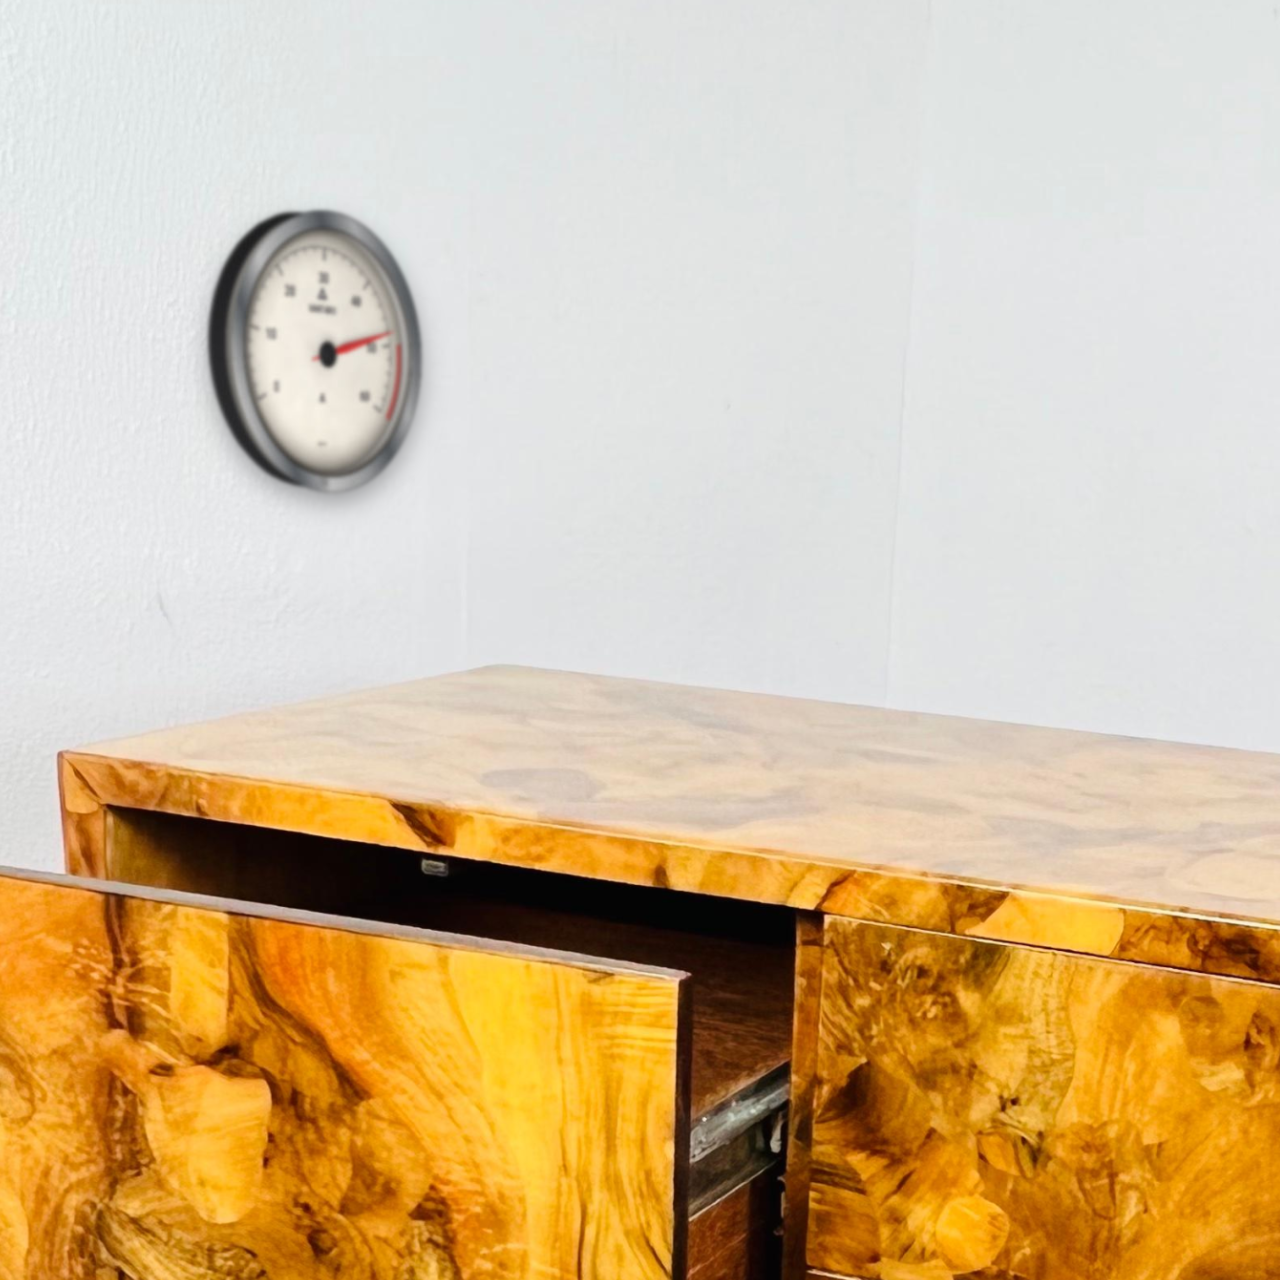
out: **48** A
